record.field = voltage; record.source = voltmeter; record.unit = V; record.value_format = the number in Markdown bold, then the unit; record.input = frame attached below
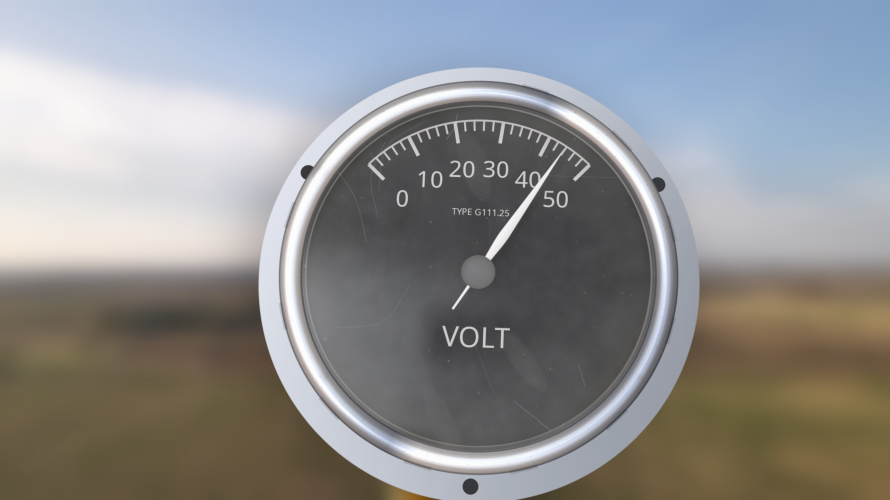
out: **44** V
